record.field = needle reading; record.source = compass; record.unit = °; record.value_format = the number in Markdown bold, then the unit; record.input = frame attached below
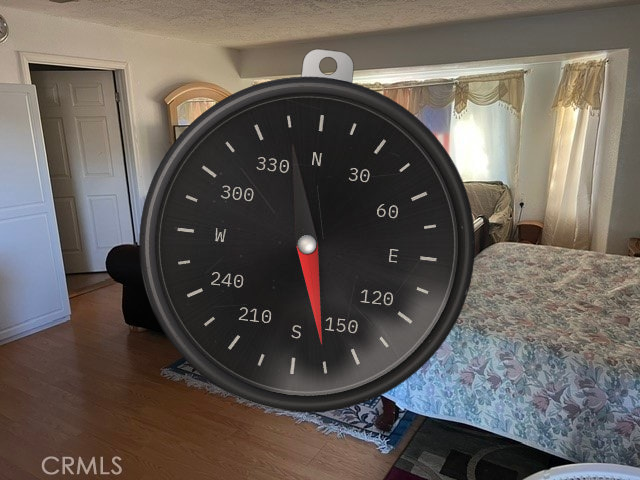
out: **165** °
